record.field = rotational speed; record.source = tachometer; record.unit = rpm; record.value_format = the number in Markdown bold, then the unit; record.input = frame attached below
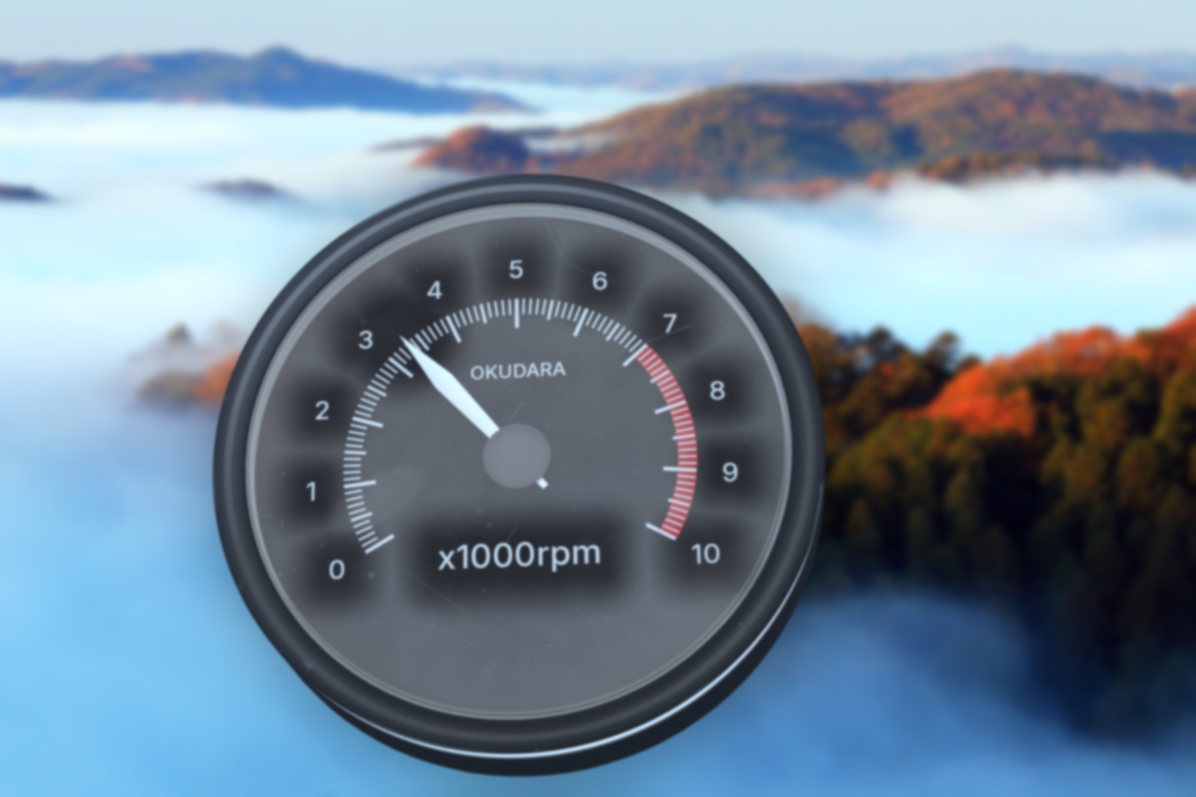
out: **3300** rpm
